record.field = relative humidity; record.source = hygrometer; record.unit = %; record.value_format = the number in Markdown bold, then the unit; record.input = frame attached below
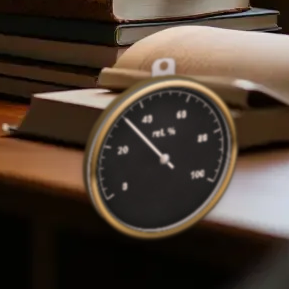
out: **32** %
